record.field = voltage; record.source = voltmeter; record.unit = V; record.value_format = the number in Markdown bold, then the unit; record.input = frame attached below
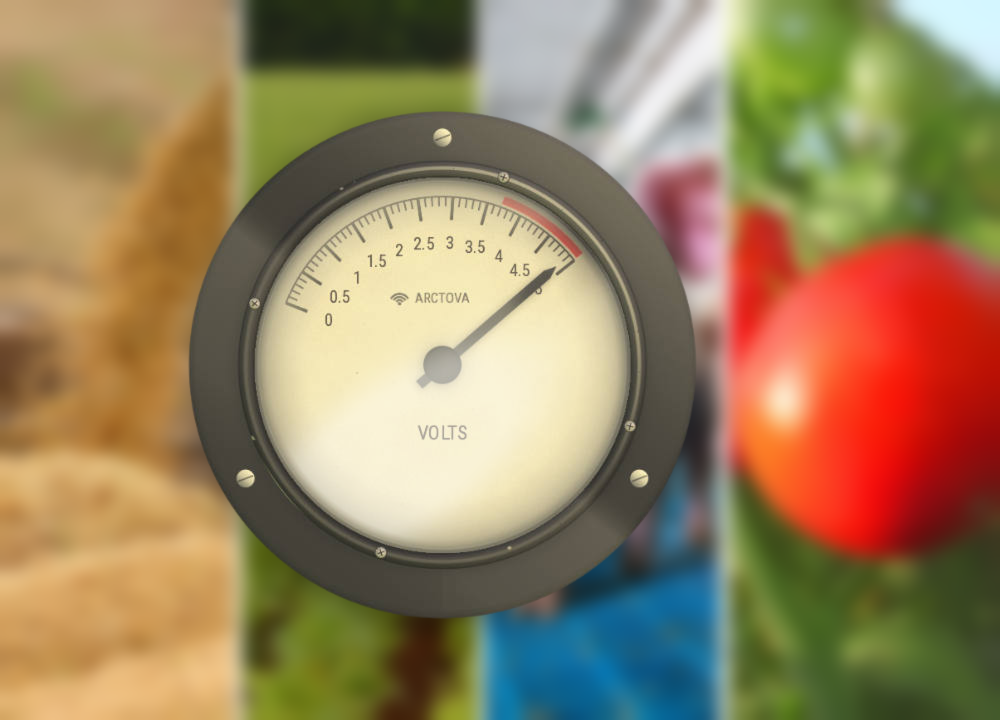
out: **4.9** V
